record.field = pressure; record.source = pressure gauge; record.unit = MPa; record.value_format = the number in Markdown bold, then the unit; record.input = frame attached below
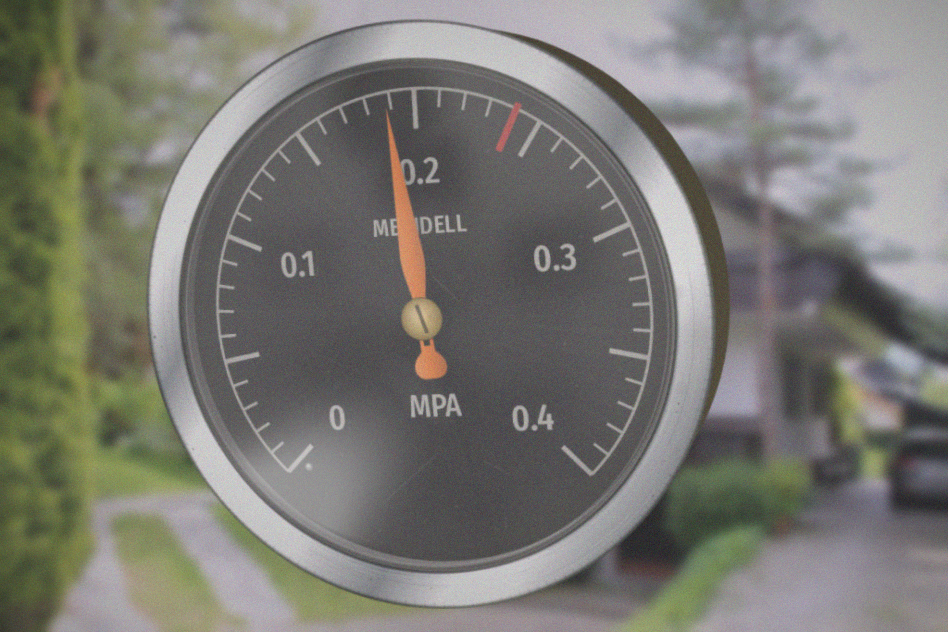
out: **0.19** MPa
